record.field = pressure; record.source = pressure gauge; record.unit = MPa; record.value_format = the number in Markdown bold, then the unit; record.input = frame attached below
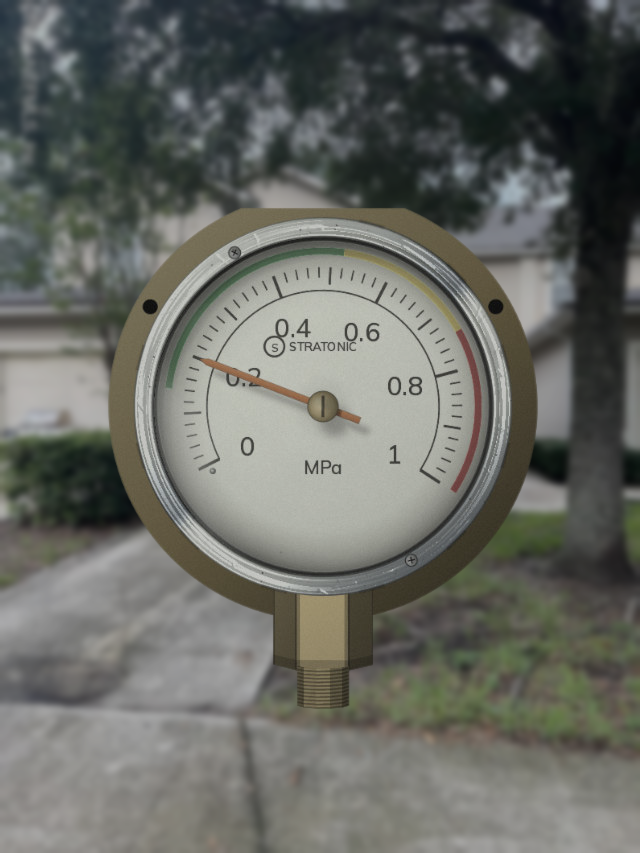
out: **0.2** MPa
